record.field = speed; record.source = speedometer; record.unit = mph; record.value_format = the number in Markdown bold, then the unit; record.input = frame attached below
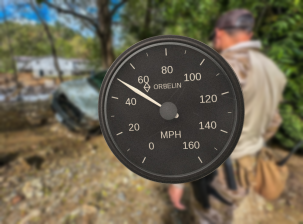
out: **50** mph
